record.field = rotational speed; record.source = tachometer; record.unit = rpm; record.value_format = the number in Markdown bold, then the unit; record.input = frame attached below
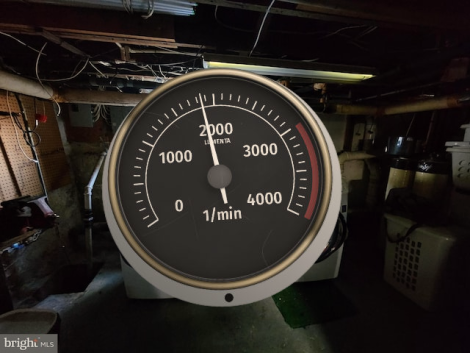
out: **1850** rpm
